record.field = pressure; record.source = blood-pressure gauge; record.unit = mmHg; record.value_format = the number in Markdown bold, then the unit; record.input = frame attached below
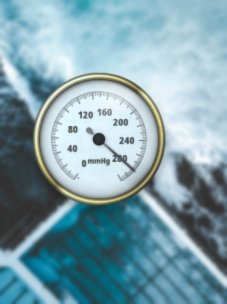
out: **280** mmHg
